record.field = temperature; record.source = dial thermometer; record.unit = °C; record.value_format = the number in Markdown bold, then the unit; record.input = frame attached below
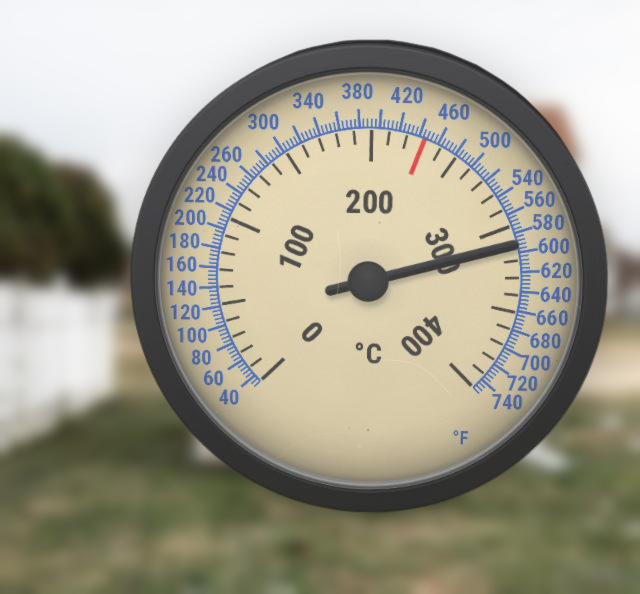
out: **310** °C
